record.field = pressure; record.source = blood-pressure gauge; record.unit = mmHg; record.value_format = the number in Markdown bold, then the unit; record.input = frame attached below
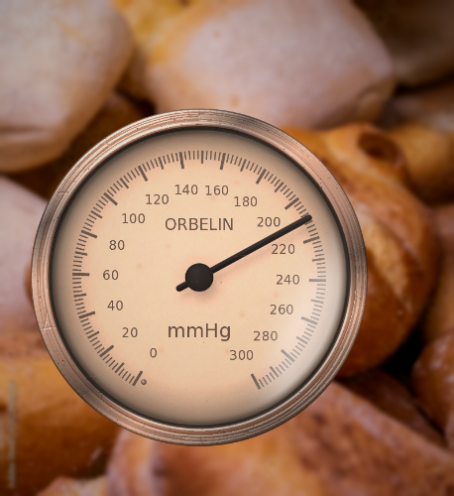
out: **210** mmHg
